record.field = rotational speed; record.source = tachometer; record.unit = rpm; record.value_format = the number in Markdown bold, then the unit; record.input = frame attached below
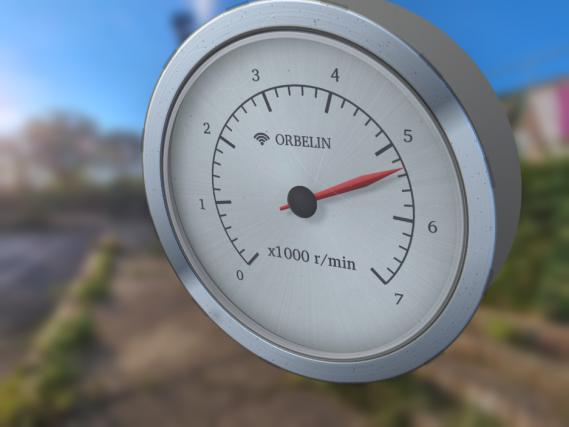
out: **5300** rpm
